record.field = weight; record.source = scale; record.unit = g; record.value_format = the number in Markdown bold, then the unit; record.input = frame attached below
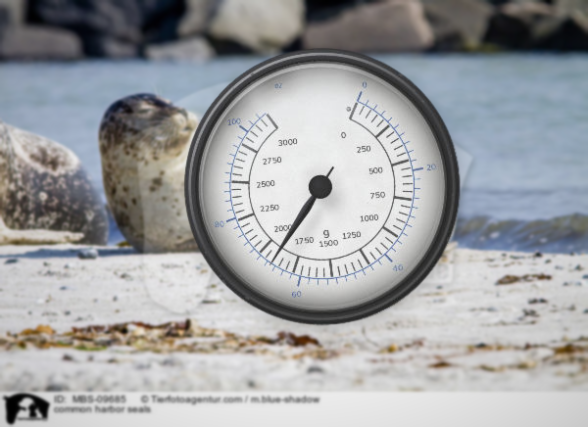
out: **1900** g
